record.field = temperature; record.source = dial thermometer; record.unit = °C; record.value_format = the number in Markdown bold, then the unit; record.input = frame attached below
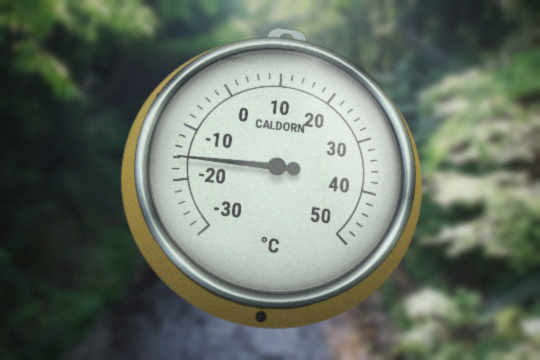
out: **-16** °C
